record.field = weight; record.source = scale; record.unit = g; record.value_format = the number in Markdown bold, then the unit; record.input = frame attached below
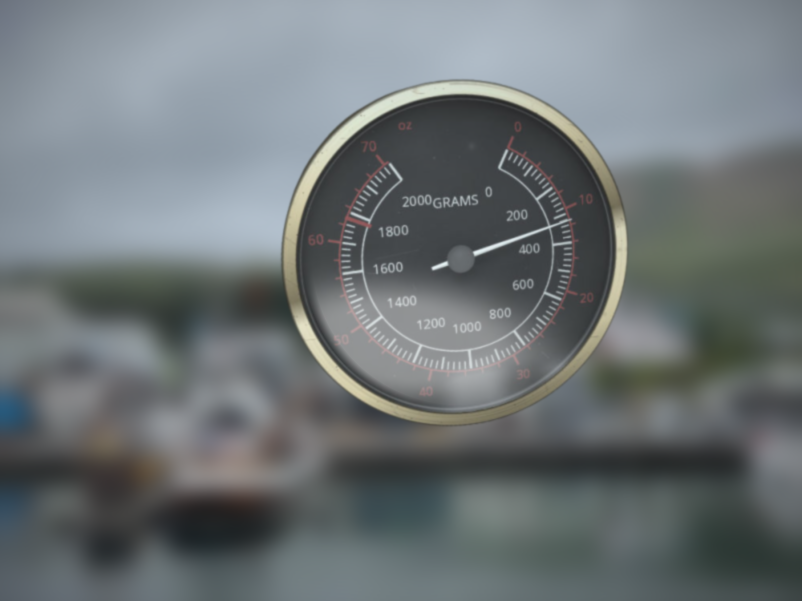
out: **320** g
